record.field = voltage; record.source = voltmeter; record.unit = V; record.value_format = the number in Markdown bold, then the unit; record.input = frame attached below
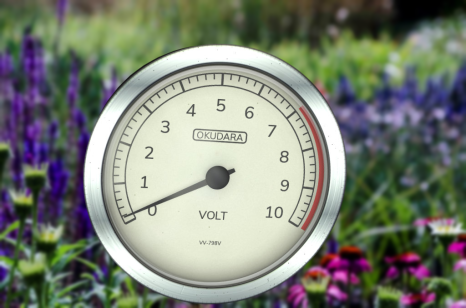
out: **0.2** V
